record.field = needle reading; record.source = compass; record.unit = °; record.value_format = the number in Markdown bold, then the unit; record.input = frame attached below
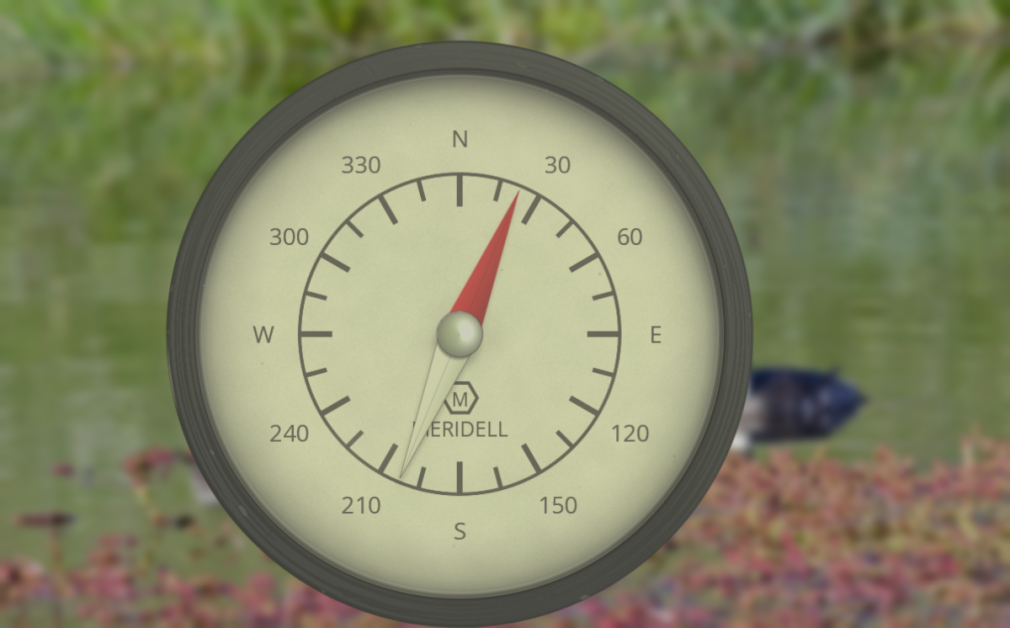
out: **22.5** °
